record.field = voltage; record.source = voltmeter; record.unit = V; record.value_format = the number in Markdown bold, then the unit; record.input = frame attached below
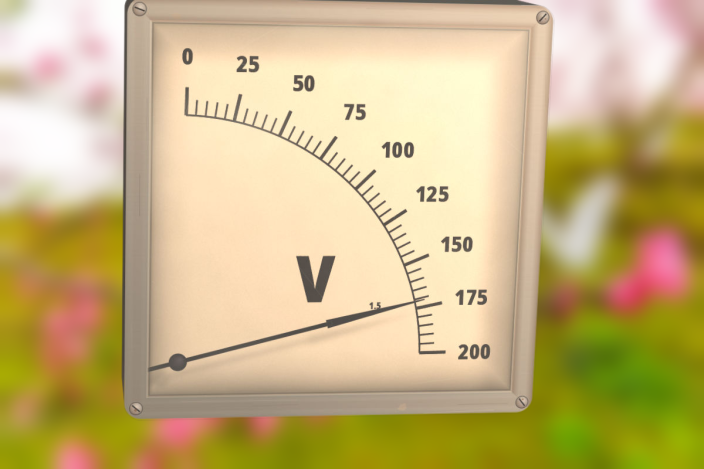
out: **170** V
